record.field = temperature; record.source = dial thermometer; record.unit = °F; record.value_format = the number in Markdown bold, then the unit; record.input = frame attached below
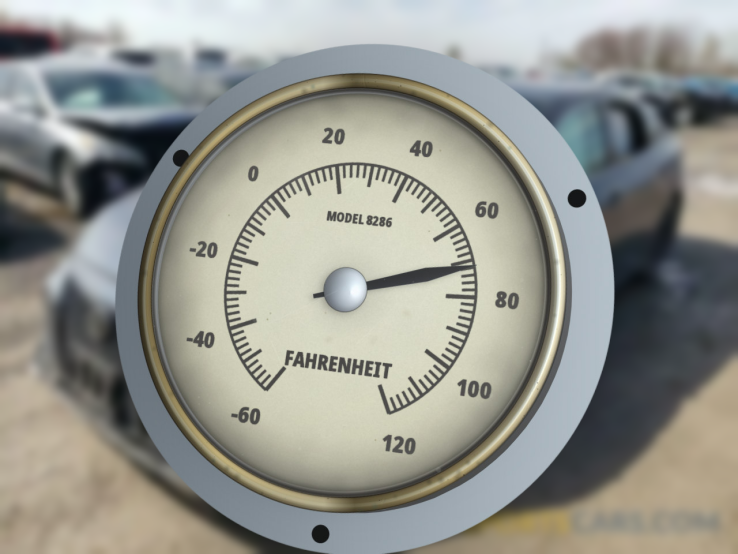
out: **72** °F
